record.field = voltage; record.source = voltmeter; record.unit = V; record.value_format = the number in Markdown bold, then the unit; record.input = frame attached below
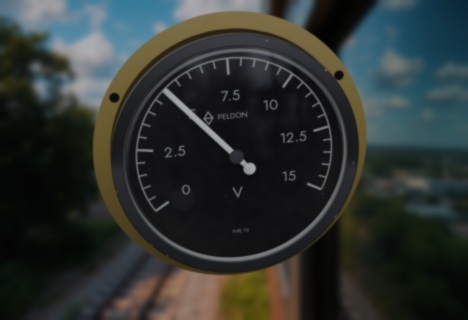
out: **5** V
